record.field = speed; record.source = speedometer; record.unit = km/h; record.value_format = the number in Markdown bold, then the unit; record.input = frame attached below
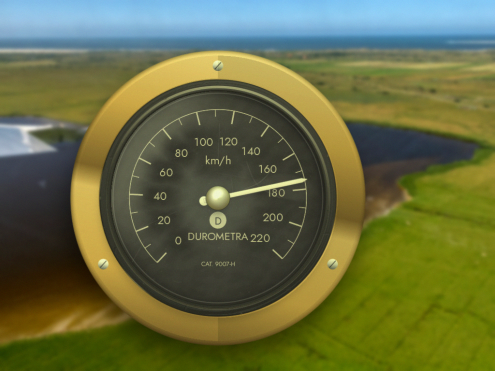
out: **175** km/h
